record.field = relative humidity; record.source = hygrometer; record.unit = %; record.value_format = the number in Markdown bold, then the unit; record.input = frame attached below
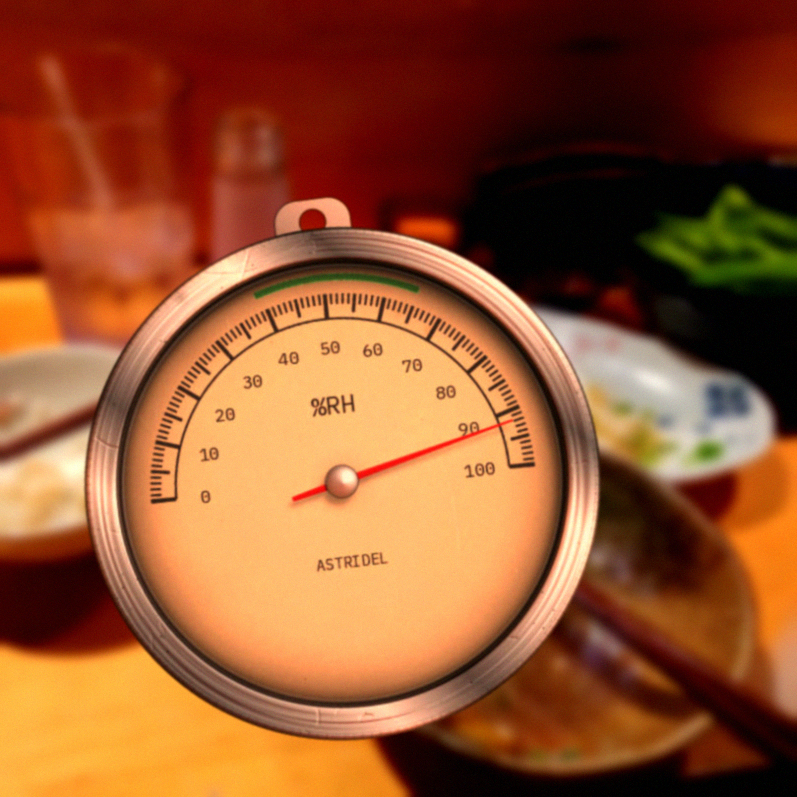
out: **92** %
